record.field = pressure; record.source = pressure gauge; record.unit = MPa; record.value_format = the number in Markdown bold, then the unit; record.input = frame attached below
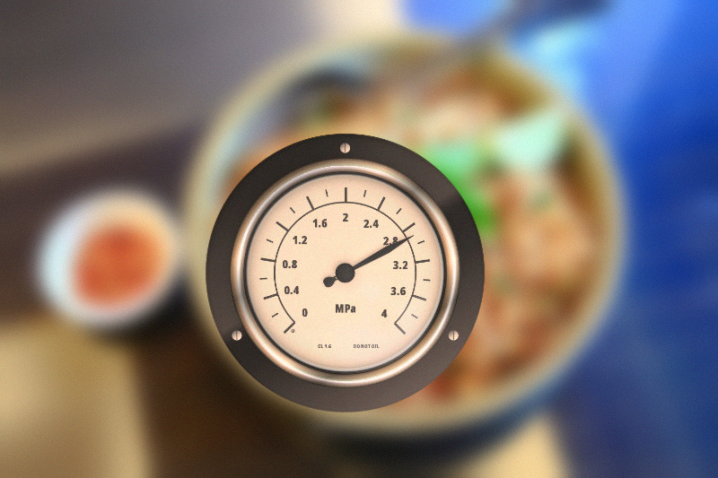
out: **2.9** MPa
